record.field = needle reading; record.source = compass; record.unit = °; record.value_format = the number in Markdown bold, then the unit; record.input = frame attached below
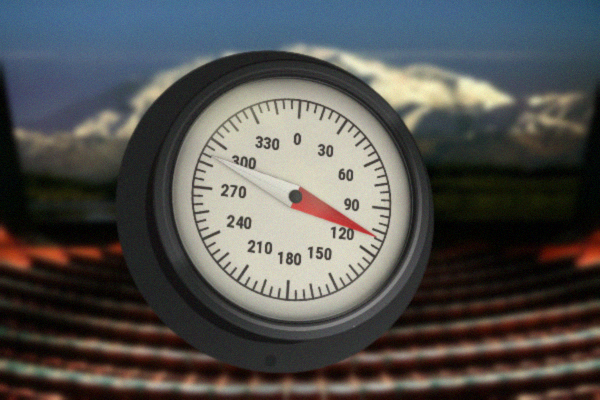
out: **110** °
